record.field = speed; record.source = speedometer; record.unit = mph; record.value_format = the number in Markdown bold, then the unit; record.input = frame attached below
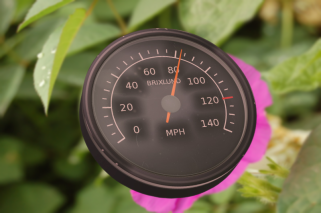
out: **82.5** mph
